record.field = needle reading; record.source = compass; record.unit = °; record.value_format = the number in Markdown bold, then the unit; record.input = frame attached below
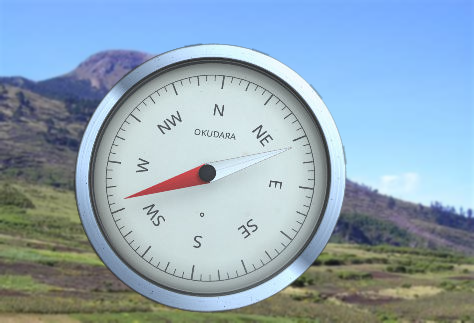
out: **245** °
